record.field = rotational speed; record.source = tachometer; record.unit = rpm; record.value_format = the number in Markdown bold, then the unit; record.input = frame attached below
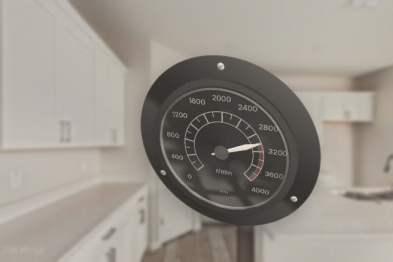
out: **3000** rpm
